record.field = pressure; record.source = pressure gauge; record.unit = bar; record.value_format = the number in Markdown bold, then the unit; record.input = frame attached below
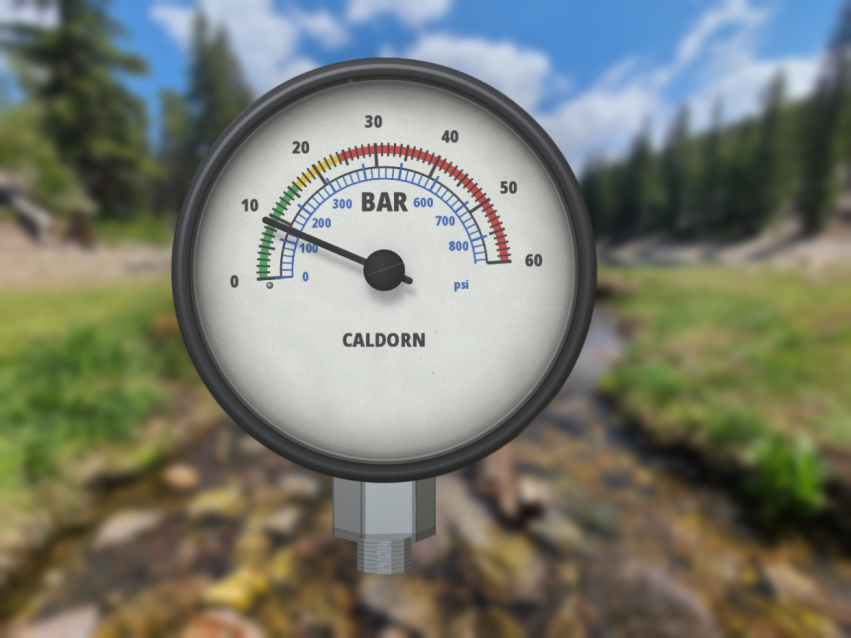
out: **9** bar
